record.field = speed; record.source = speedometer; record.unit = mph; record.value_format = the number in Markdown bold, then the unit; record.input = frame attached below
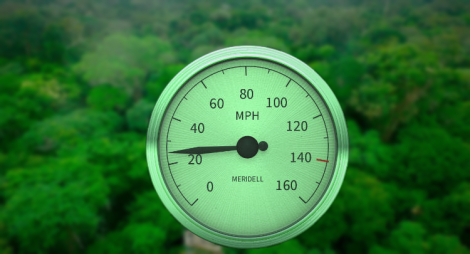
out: **25** mph
